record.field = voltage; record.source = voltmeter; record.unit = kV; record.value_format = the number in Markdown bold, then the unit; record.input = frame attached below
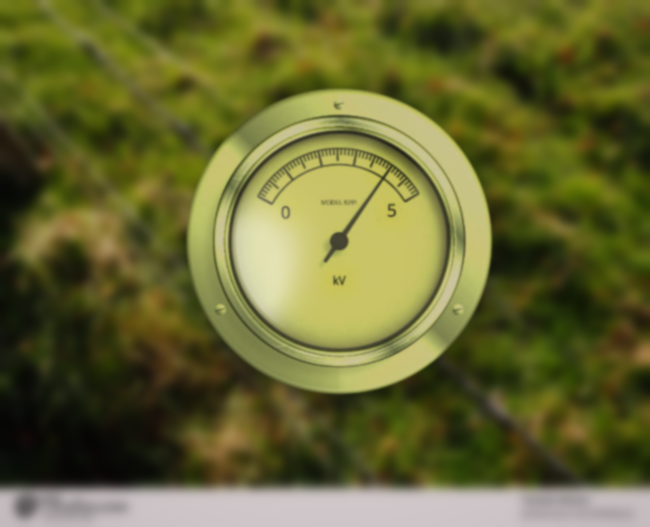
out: **4** kV
